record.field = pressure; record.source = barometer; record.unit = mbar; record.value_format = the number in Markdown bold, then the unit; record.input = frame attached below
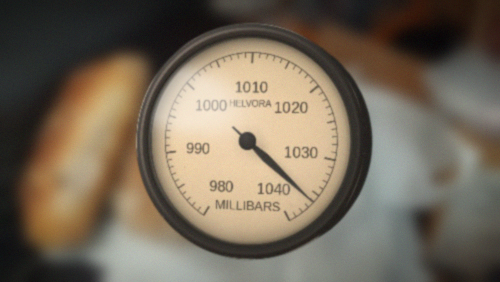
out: **1036** mbar
